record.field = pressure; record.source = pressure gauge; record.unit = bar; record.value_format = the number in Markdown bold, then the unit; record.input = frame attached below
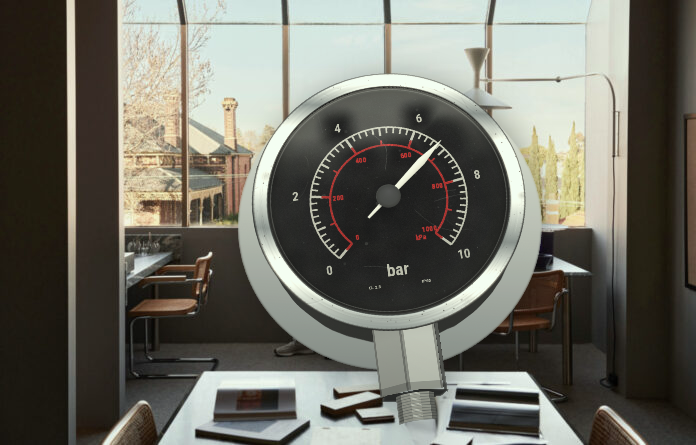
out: **6.8** bar
